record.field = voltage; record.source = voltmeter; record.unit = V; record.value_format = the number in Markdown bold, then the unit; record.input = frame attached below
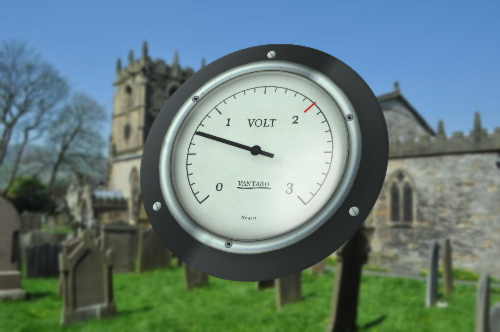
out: **0.7** V
